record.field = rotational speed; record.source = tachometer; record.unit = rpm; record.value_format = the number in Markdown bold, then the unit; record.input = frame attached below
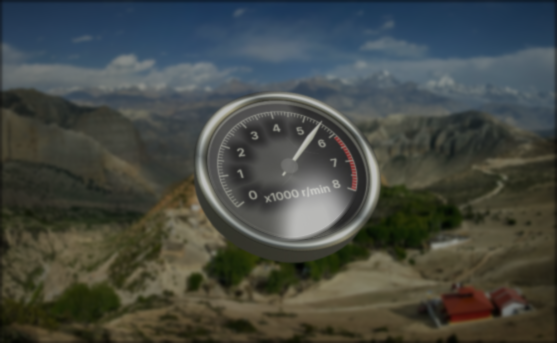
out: **5500** rpm
